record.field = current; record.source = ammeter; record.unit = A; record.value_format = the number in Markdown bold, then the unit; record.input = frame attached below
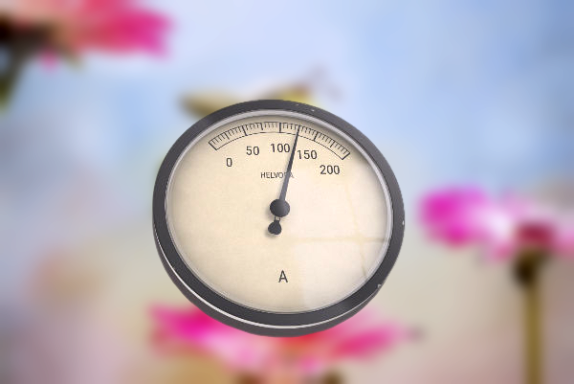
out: **125** A
